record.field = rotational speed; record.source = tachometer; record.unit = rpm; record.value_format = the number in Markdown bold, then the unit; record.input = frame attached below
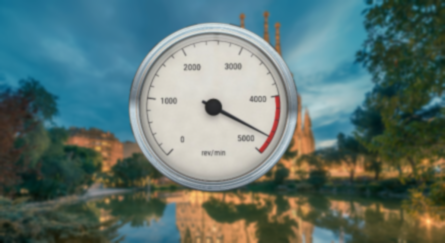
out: **4700** rpm
